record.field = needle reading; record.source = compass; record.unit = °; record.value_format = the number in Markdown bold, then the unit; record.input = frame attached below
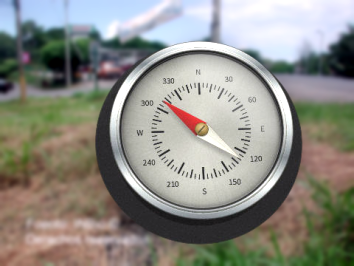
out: **310** °
